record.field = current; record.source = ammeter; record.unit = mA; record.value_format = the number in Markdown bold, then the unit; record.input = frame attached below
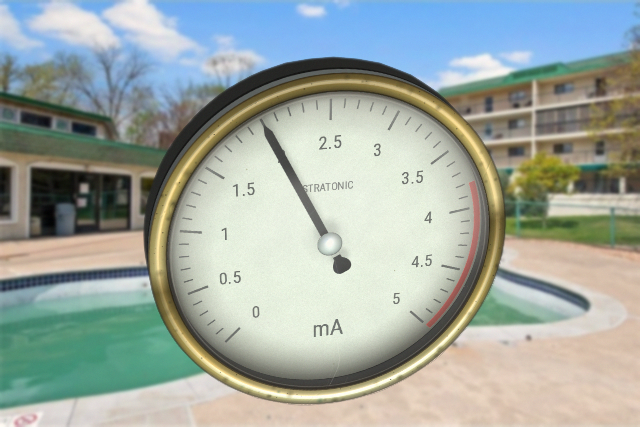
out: **2** mA
